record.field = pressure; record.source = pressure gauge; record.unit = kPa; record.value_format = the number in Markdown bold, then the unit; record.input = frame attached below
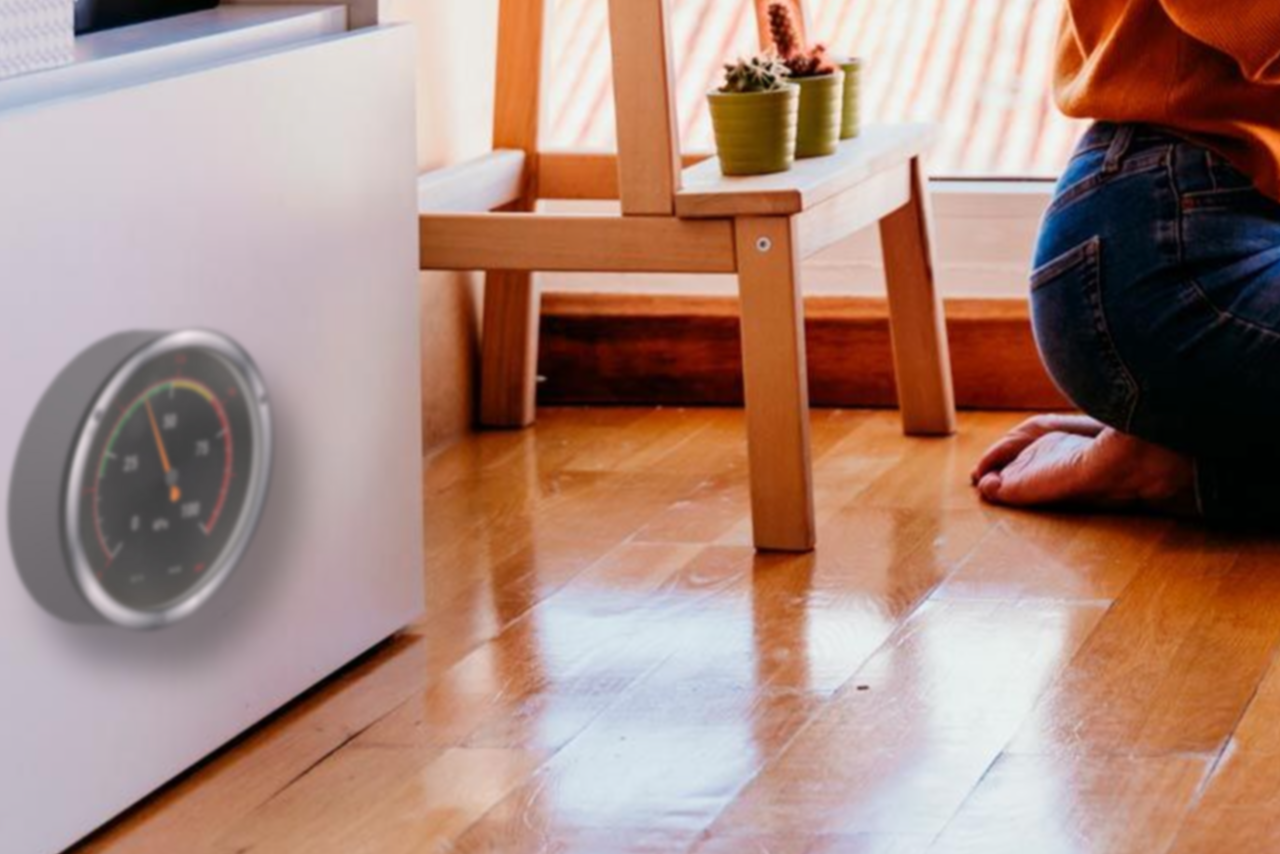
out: **40** kPa
